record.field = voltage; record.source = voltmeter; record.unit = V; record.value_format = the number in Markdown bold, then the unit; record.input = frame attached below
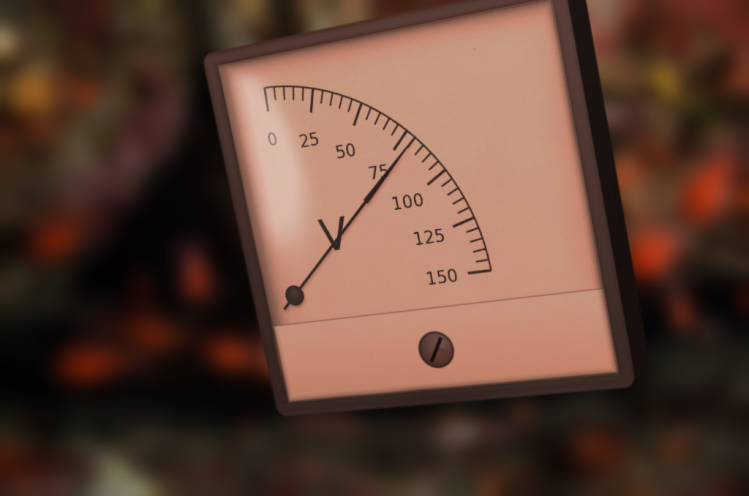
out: **80** V
